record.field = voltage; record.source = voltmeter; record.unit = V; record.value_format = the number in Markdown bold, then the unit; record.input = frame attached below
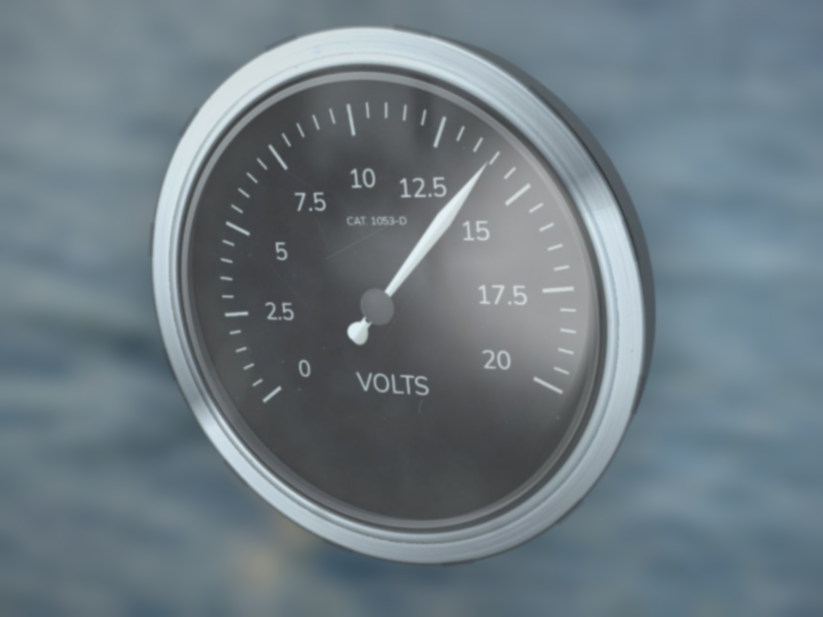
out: **14** V
